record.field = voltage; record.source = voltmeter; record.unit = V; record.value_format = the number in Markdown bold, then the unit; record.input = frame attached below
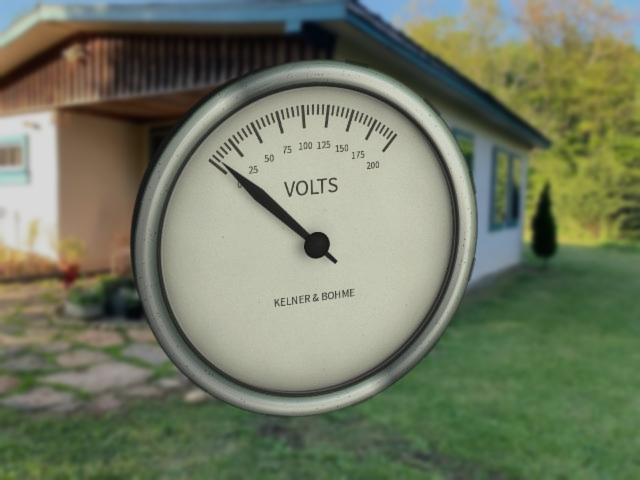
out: **5** V
